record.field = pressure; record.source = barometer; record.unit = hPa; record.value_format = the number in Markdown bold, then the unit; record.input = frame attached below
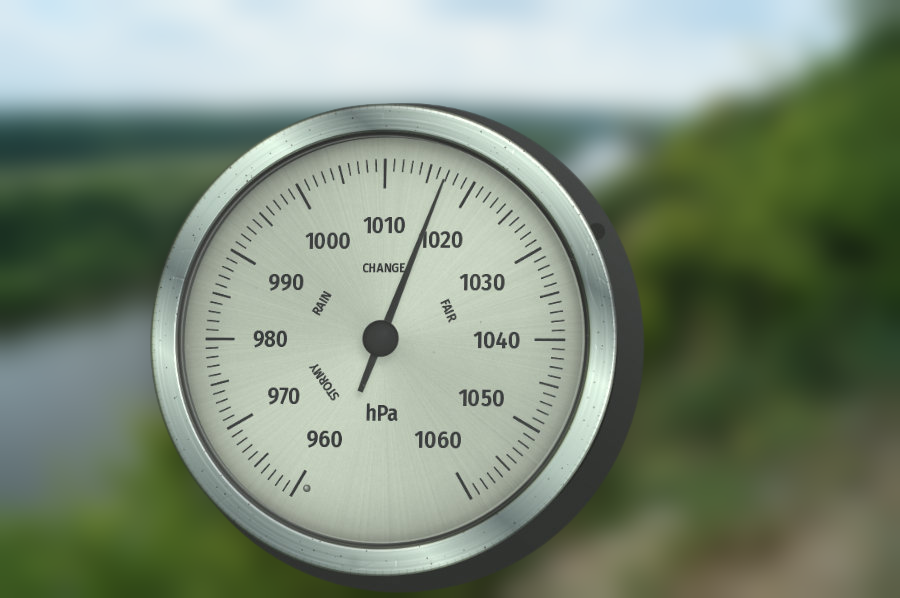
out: **1017** hPa
